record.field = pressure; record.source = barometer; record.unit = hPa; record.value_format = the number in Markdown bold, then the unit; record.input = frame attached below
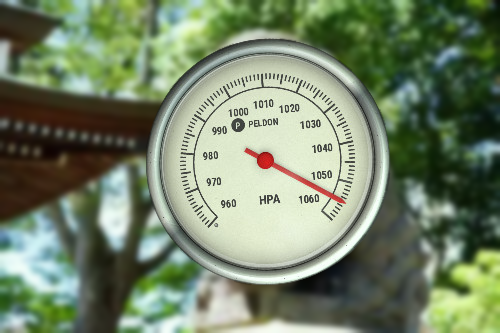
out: **1055** hPa
